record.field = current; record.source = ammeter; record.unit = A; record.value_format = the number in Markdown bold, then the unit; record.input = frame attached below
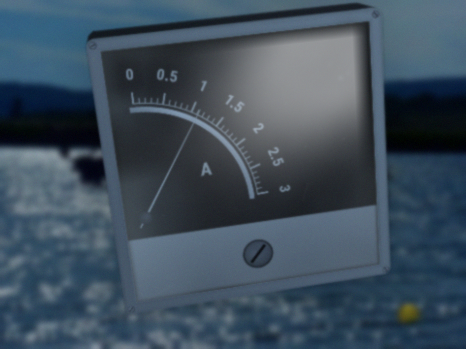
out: **1.1** A
